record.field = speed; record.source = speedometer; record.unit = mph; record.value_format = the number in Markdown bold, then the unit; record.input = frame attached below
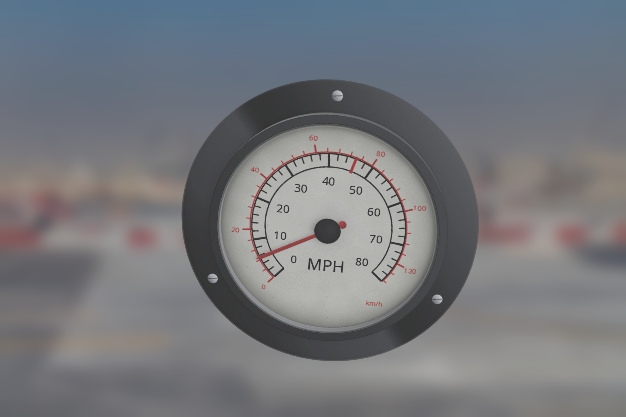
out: **6** mph
